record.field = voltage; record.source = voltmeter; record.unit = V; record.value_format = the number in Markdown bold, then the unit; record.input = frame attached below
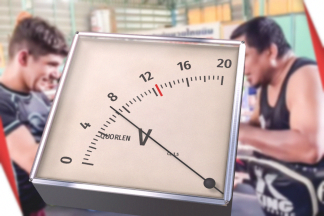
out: **7** V
